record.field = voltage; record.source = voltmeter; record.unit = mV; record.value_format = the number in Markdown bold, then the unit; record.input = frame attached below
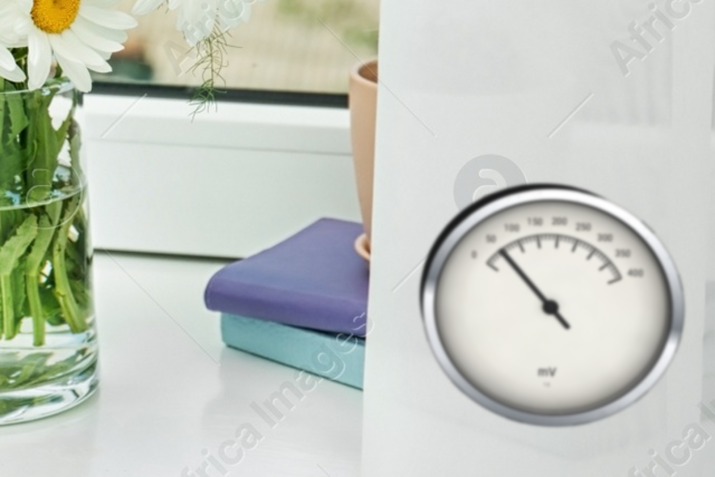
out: **50** mV
